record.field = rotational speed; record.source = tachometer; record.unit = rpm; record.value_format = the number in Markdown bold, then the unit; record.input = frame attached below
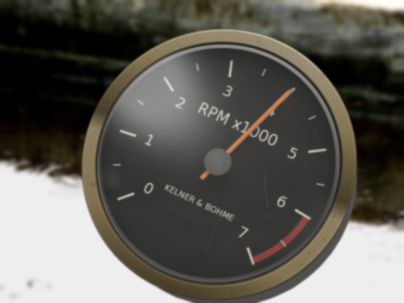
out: **4000** rpm
